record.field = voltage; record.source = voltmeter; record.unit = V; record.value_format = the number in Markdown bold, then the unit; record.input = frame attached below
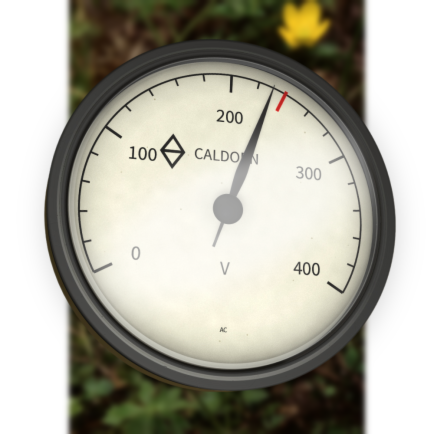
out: **230** V
